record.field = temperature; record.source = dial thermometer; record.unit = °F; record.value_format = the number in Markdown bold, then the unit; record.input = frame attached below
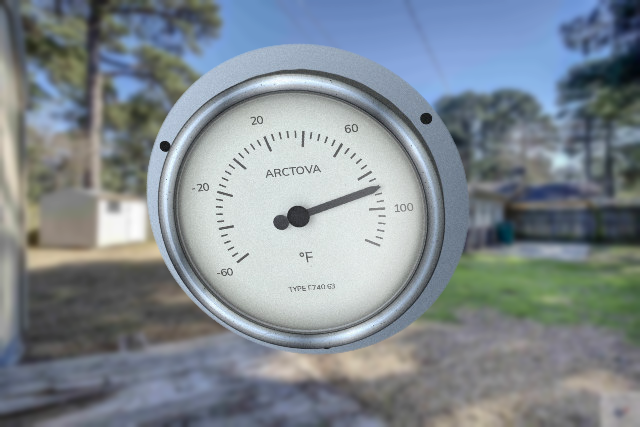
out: **88** °F
